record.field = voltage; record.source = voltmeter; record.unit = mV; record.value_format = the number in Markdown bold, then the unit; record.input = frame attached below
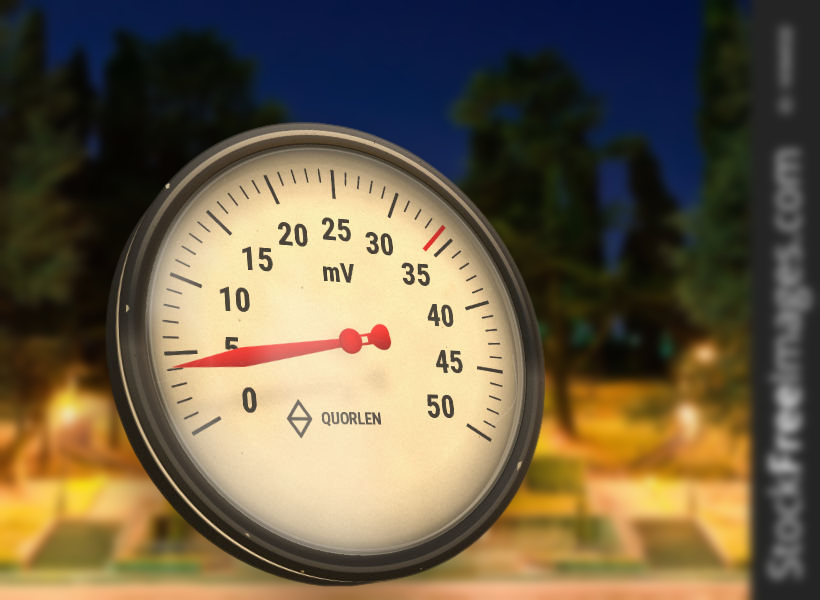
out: **4** mV
